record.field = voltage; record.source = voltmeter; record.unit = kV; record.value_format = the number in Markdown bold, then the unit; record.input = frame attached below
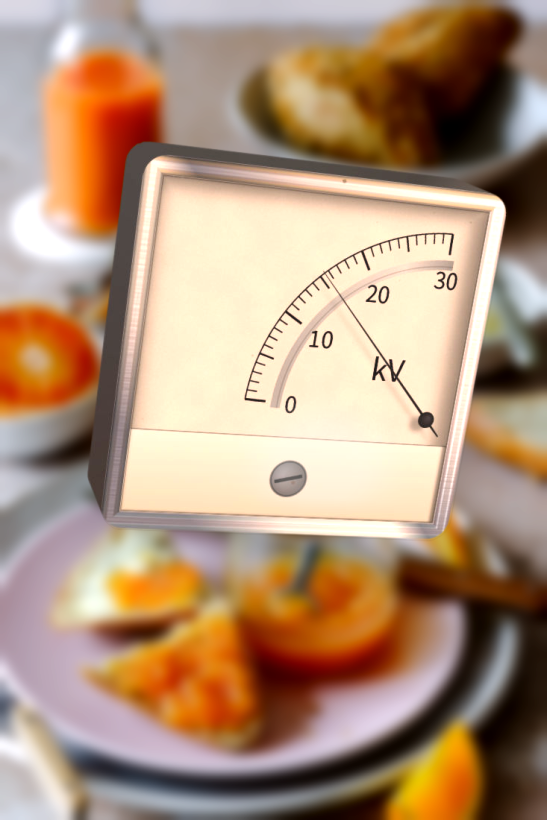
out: **15.5** kV
